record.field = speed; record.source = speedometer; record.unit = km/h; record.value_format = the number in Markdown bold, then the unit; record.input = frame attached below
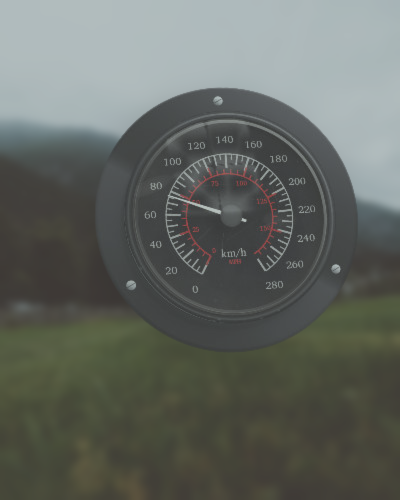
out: **75** km/h
